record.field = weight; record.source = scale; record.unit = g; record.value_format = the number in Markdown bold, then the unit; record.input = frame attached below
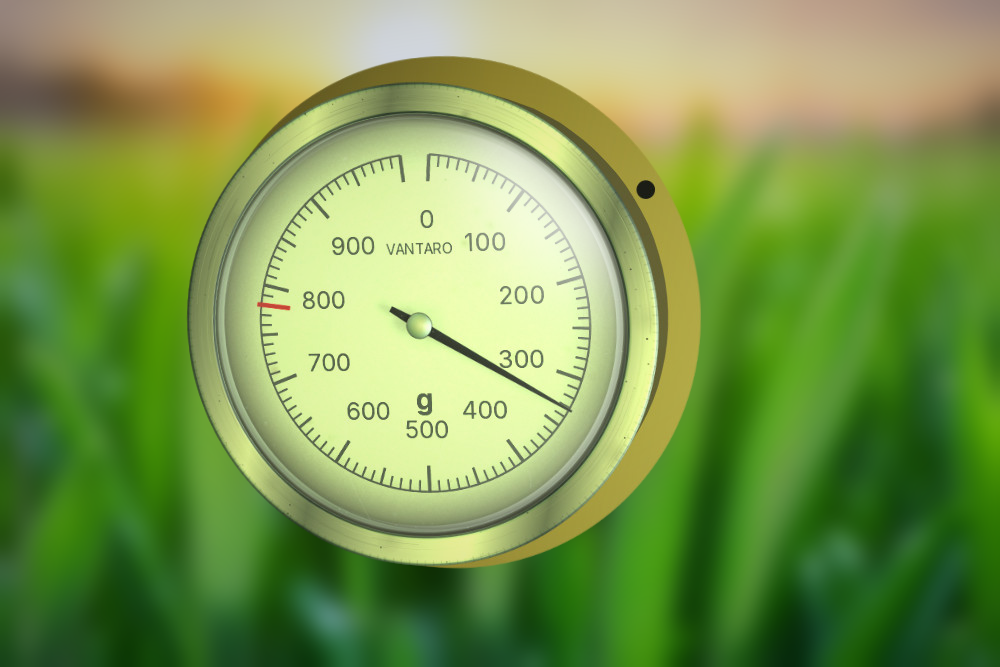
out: **330** g
